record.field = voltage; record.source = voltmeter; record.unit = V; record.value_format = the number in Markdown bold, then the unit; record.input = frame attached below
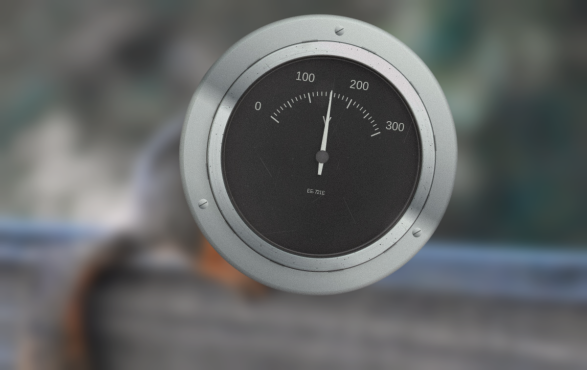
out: **150** V
